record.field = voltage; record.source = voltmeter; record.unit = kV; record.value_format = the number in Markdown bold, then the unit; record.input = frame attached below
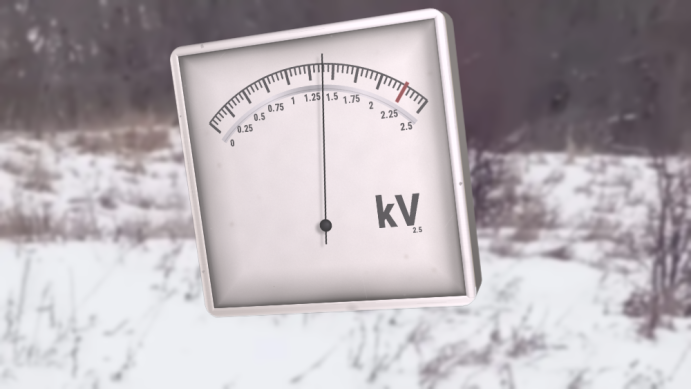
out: **1.4** kV
